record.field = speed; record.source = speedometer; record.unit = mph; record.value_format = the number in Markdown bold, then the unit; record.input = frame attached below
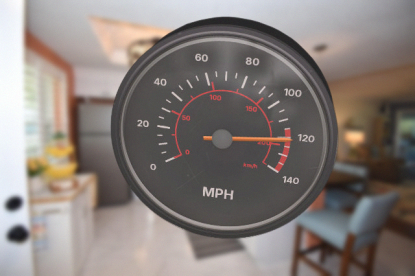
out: **120** mph
